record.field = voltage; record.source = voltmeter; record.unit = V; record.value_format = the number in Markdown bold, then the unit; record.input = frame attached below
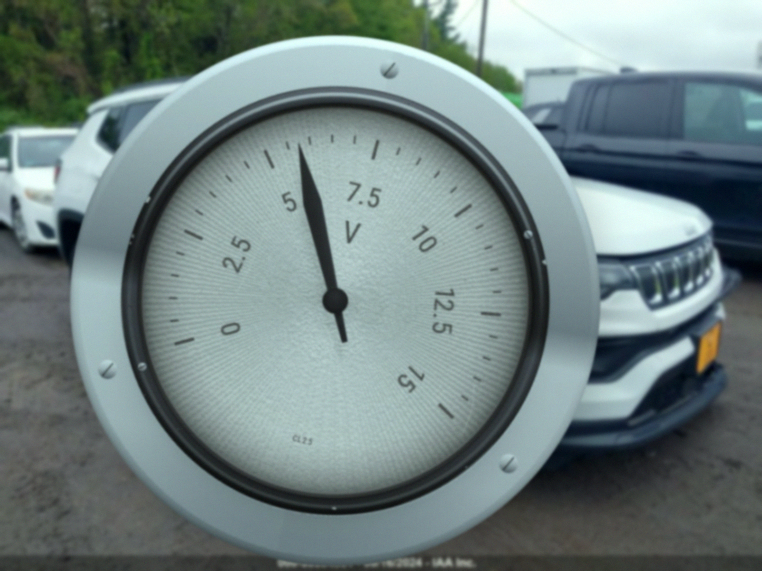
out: **5.75** V
